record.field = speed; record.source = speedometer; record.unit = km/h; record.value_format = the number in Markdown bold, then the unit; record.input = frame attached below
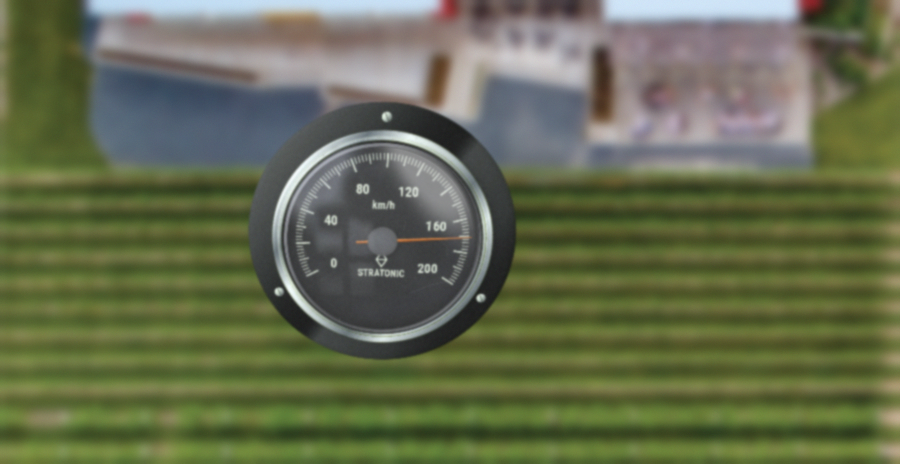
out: **170** km/h
